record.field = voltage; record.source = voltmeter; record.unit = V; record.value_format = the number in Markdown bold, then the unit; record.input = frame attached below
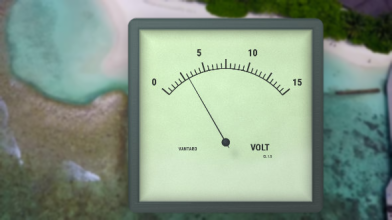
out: **3** V
